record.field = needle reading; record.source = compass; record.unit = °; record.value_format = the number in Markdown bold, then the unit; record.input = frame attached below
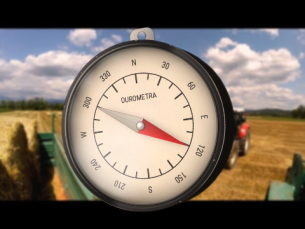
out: **120** °
